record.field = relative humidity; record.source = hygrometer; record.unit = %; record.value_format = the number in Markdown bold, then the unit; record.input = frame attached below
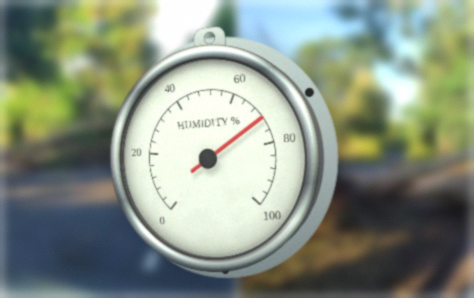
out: **72** %
